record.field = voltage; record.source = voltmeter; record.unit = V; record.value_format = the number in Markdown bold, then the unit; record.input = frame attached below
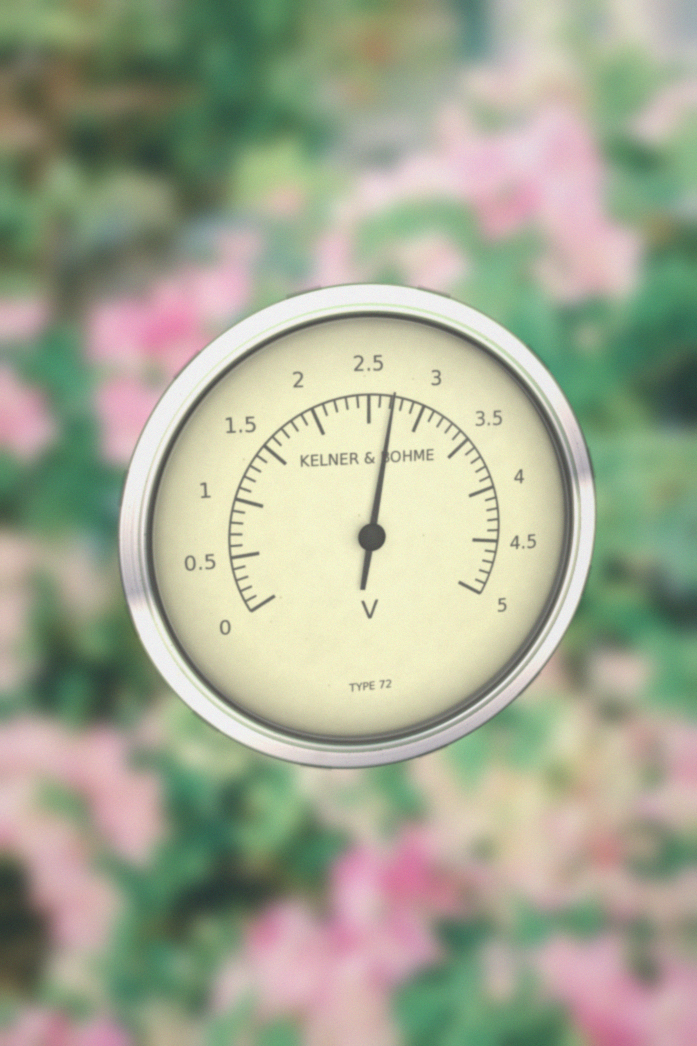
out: **2.7** V
